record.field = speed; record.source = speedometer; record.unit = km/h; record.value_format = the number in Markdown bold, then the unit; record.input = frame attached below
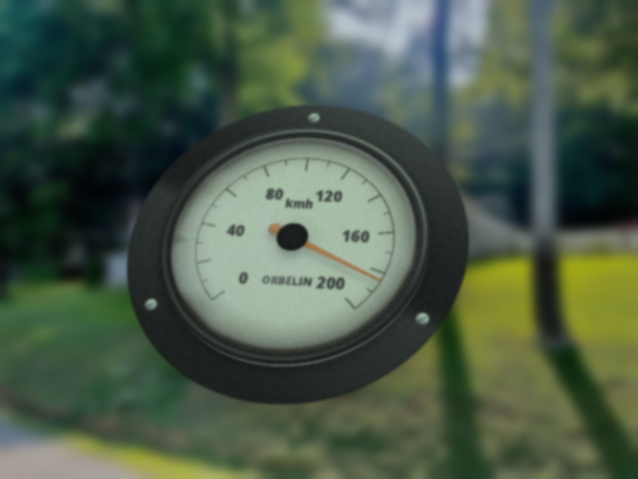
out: **185** km/h
